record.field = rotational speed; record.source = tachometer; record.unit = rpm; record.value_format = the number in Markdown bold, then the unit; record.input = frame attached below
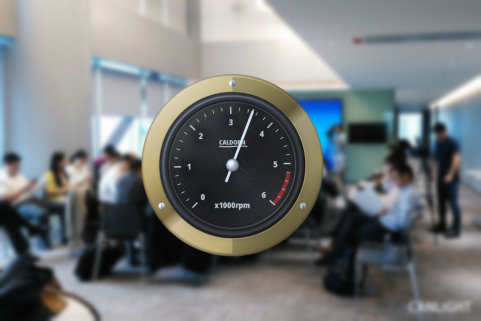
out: **3500** rpm
